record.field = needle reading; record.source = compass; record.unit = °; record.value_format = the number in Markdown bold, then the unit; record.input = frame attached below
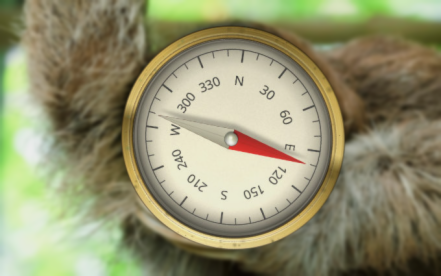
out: **100** °
